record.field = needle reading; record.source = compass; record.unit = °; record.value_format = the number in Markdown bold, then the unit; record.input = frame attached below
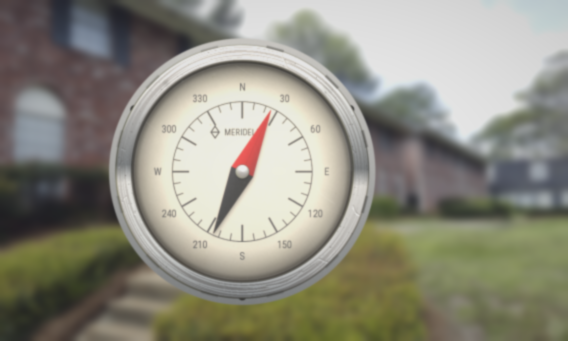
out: **25** °
